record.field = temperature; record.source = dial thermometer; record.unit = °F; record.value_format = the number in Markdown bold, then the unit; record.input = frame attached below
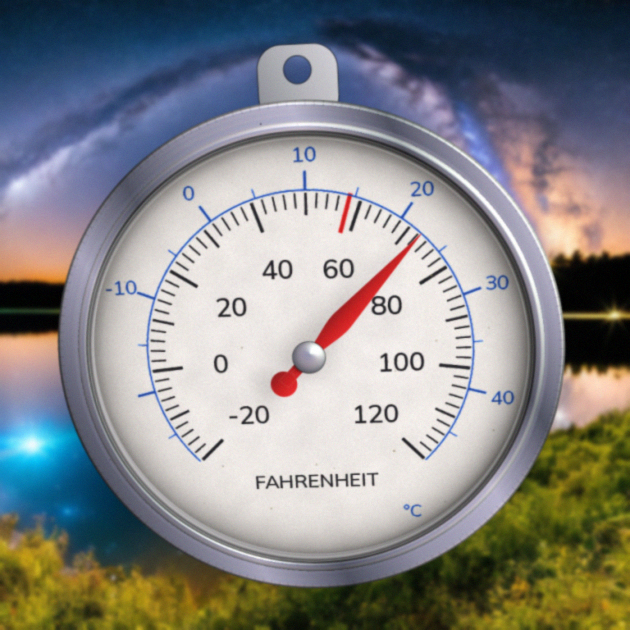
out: **72** °F
